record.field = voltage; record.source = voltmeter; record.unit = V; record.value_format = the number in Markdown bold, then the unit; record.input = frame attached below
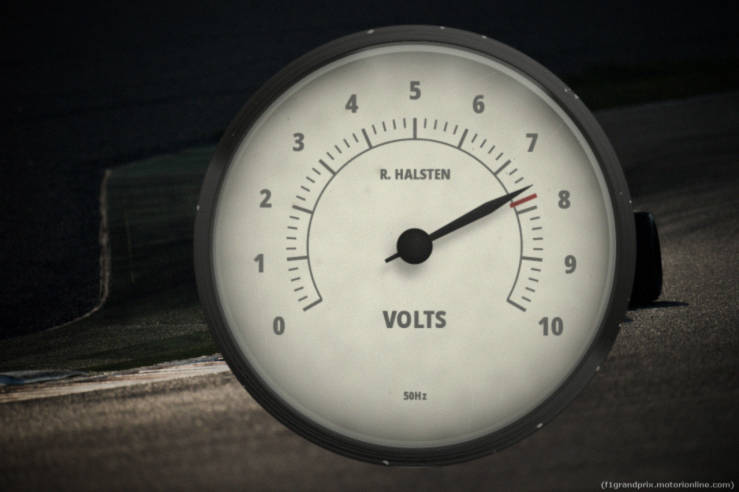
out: **7.6** V
